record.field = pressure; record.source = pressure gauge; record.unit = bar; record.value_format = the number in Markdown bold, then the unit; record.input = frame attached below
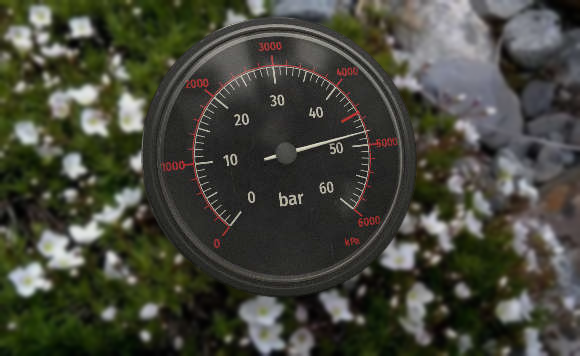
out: **48** bar
